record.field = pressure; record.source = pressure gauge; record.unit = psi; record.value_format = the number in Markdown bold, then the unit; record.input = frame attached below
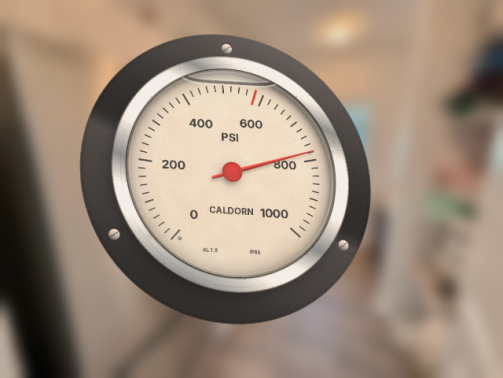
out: **780** psi
